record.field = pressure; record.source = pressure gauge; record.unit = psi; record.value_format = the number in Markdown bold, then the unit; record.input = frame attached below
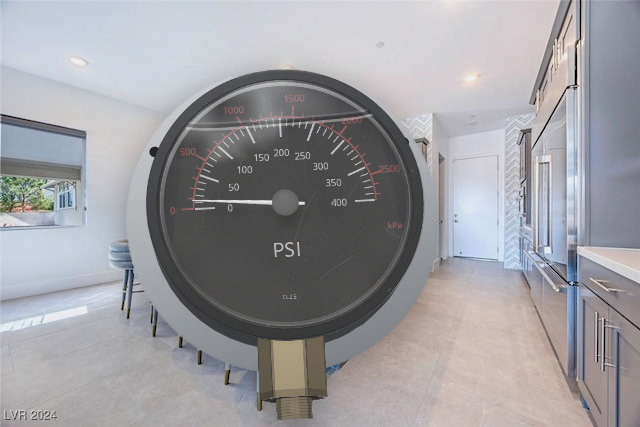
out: **10** psi
